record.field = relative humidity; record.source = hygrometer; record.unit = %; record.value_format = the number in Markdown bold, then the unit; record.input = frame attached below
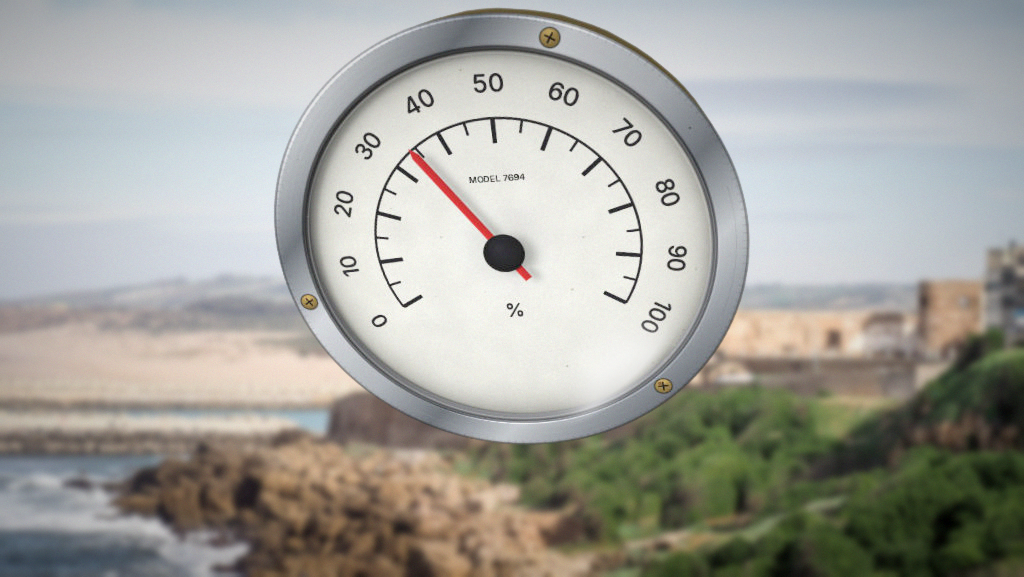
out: **35** %
